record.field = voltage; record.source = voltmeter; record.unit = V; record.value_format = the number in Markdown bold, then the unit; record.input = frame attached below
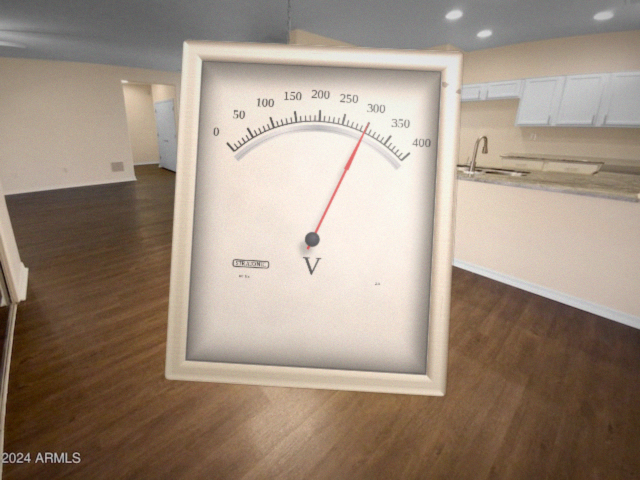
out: **300** V
